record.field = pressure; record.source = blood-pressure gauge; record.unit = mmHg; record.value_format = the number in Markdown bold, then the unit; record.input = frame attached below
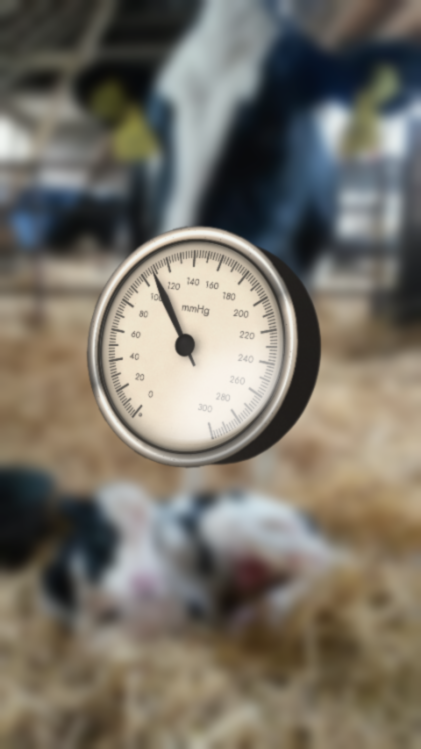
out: **110** mmHg
